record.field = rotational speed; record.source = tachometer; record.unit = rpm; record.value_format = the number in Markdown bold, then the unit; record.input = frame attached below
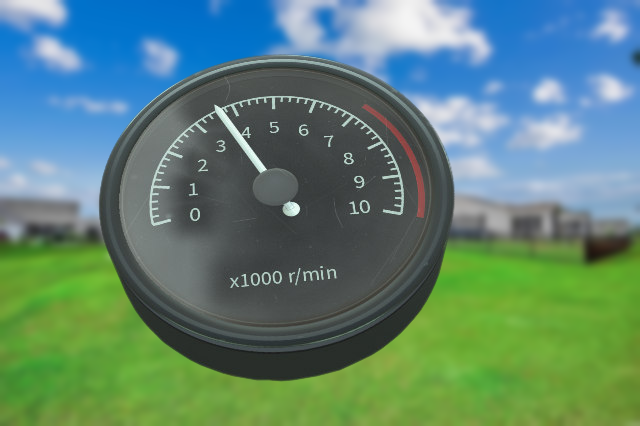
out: **3600** rpm
